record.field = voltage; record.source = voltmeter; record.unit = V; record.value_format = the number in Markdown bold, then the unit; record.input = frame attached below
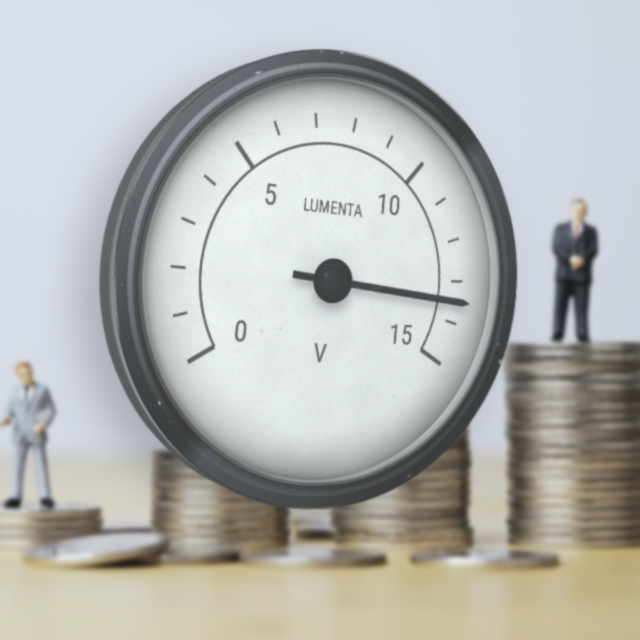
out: **13.5** V
